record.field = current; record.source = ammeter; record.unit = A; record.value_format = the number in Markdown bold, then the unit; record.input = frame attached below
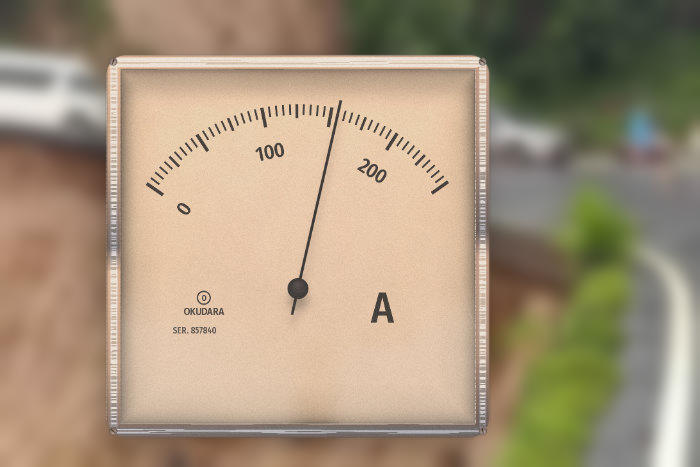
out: **155** A
